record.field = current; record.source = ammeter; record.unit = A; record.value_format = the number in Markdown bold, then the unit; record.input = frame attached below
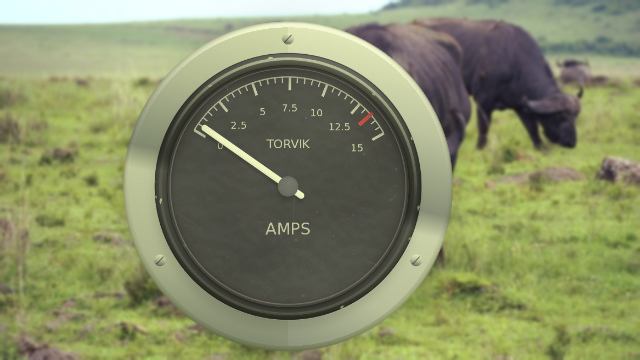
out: **0.5** A
